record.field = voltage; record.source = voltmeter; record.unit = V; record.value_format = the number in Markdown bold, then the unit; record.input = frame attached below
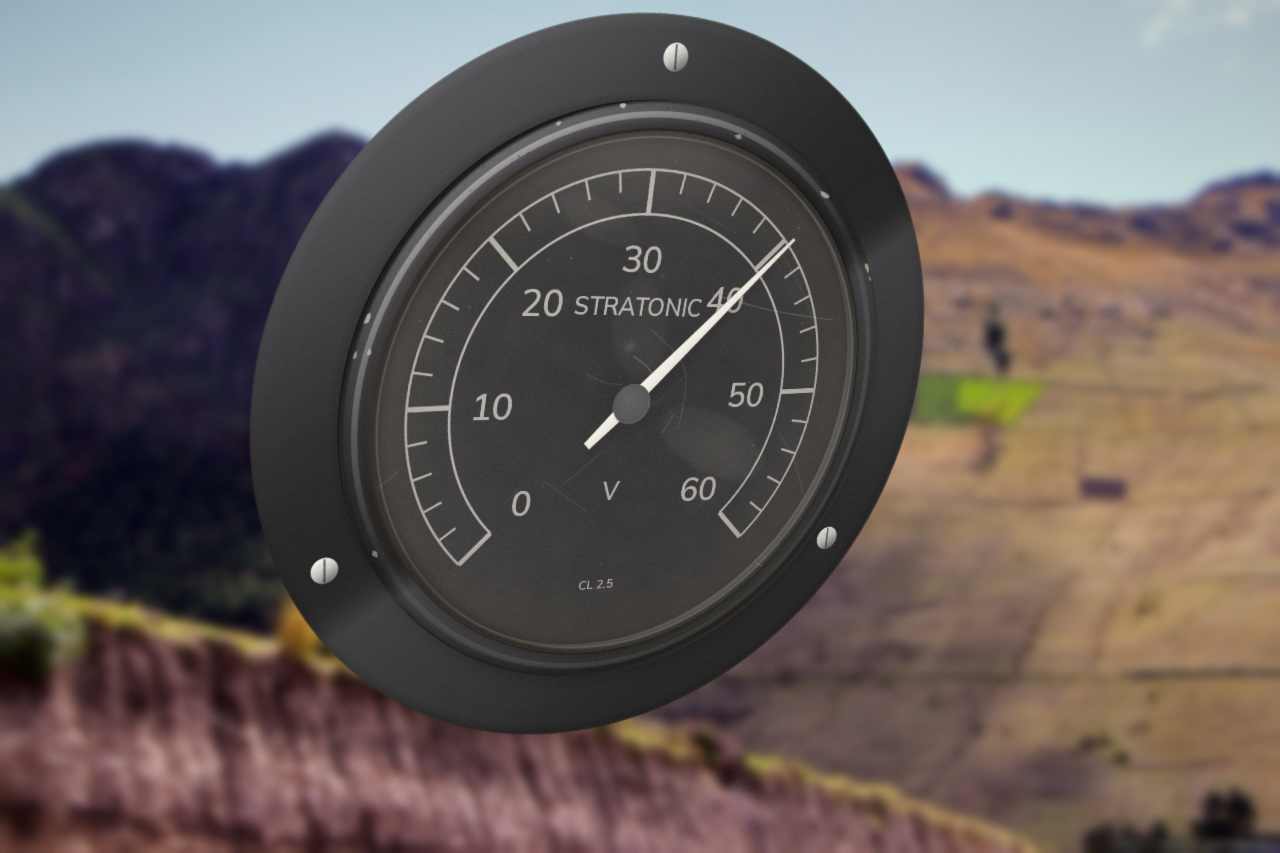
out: **40** V
